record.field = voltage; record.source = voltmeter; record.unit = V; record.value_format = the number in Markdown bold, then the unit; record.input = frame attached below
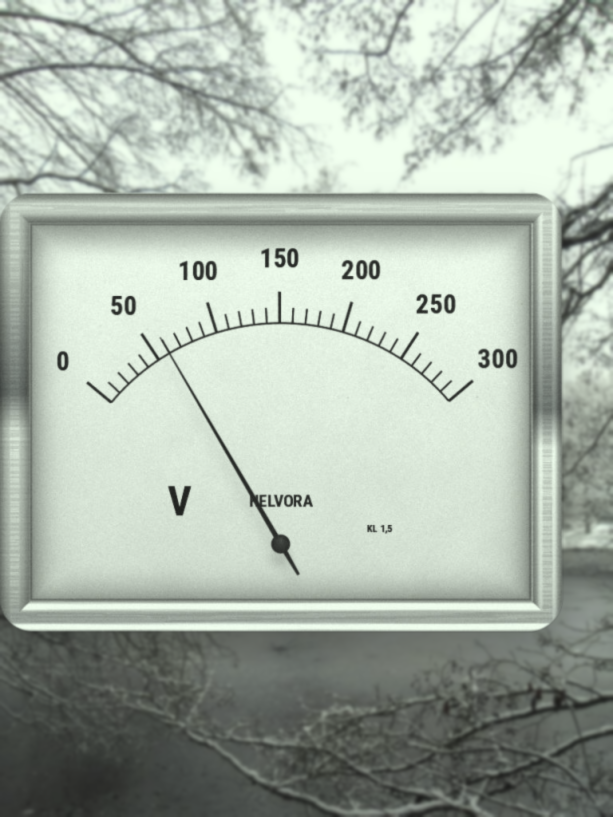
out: **60** V
